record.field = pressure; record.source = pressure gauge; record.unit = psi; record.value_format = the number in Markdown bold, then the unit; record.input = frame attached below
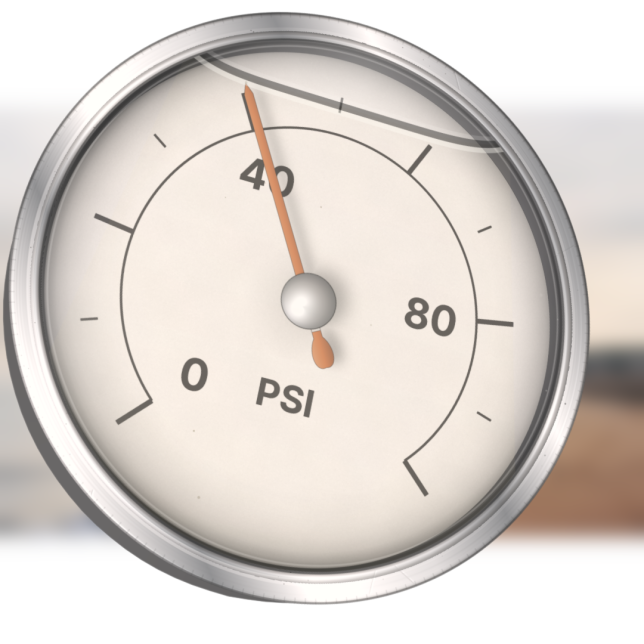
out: **40** psi
